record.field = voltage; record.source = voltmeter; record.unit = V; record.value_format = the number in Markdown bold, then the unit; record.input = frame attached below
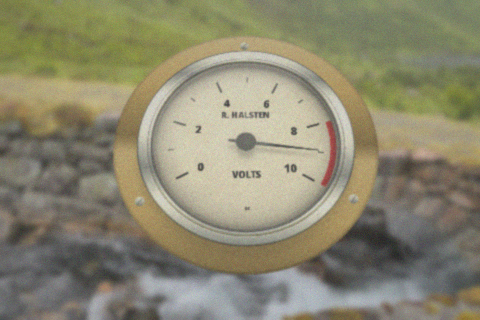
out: **9** V
